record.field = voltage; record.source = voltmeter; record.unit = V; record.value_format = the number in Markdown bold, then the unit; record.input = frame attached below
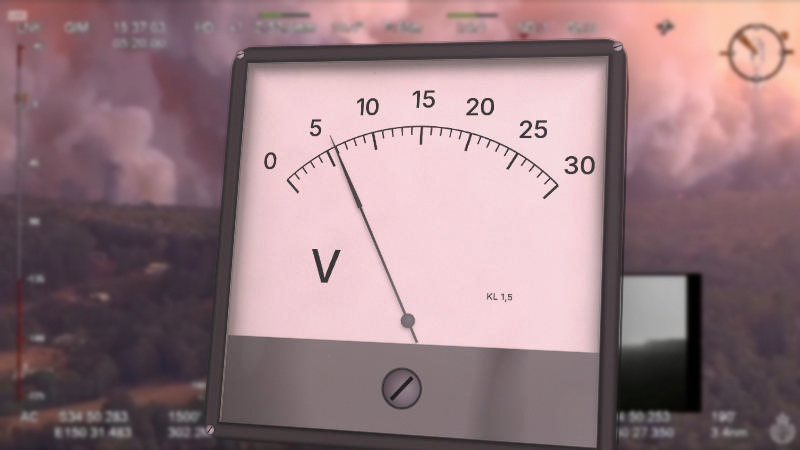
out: **6** V
